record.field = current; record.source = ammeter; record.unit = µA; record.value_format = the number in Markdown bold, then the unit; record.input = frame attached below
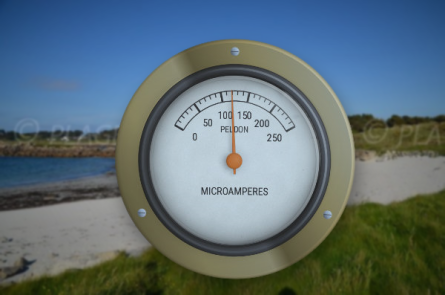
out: **120** µA
